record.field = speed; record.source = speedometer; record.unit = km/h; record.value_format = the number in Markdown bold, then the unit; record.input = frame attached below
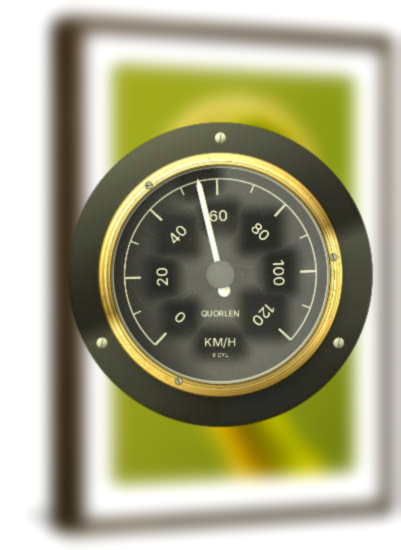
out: **55** km/h
